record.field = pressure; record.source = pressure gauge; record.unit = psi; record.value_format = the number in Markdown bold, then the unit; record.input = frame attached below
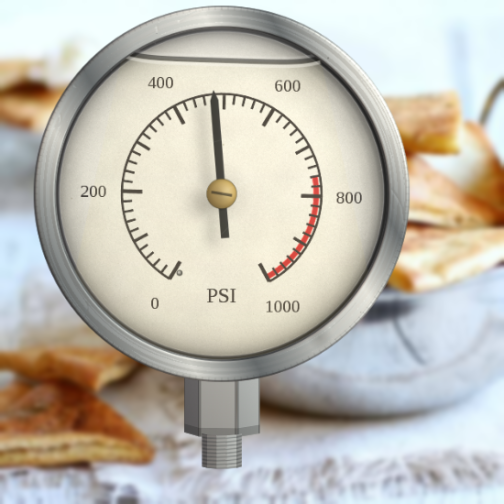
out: **480** psi
